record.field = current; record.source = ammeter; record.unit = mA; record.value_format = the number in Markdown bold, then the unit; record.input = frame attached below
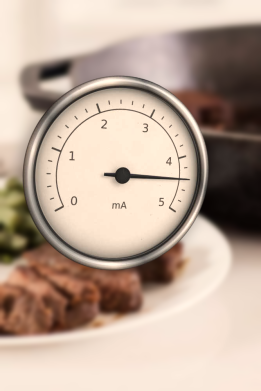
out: **4.4** mA
